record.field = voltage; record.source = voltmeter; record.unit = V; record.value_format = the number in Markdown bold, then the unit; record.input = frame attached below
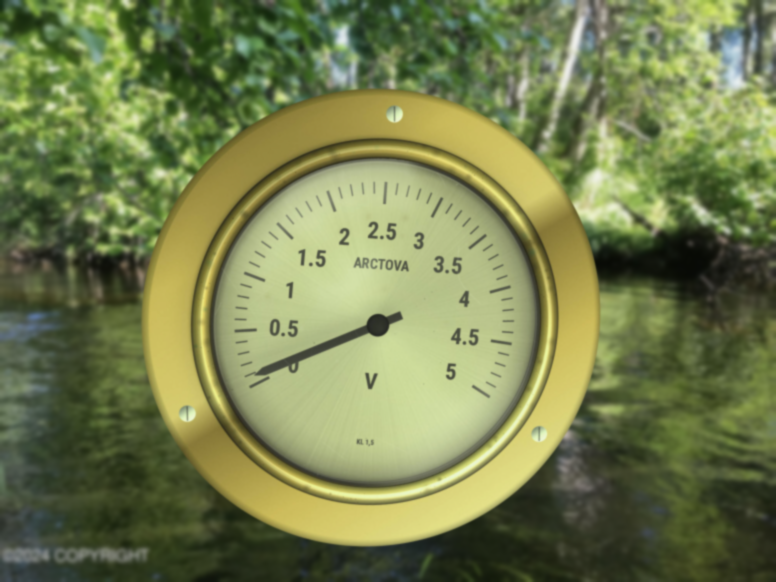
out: **0.1** V
